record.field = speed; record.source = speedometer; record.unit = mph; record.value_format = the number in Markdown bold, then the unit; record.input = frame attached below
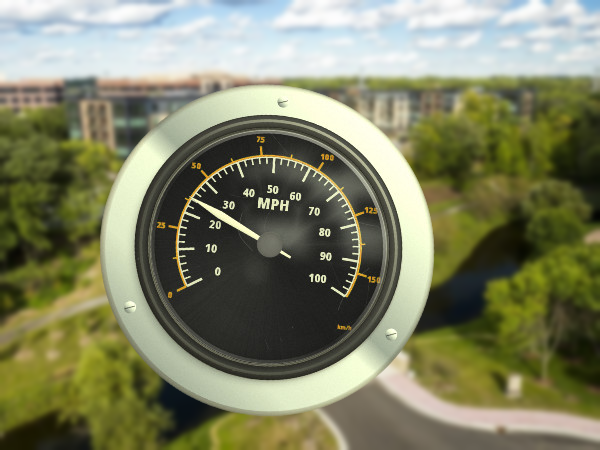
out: **24** mph
